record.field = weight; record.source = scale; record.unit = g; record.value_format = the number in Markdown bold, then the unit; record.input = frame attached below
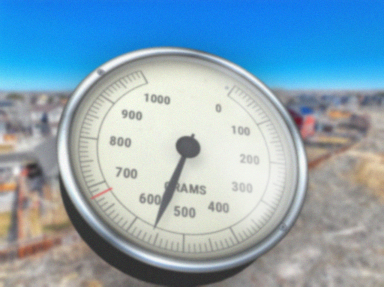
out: **560** g
